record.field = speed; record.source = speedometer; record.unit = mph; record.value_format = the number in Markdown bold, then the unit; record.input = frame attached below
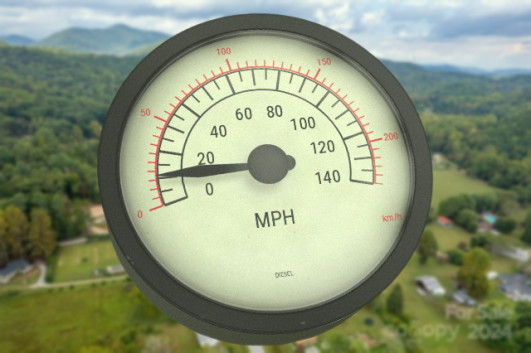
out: **10** mph
